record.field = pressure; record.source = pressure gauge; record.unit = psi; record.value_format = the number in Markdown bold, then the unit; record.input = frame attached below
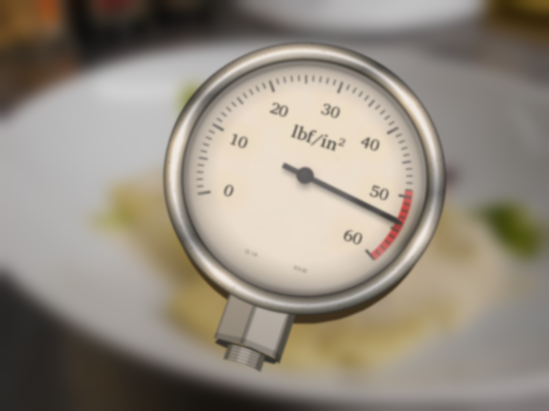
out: **54** psi
